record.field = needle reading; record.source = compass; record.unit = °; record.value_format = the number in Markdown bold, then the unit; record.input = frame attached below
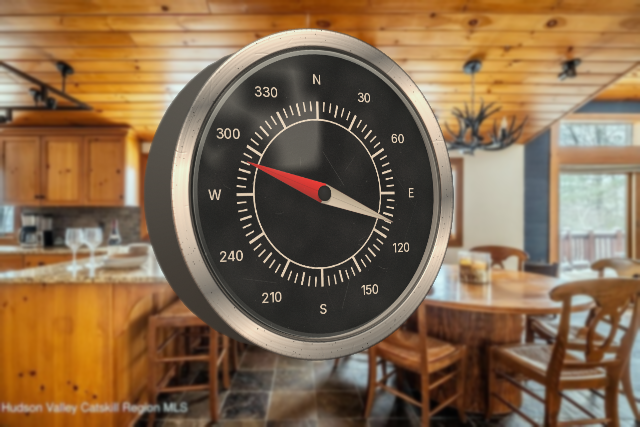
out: **290** °
